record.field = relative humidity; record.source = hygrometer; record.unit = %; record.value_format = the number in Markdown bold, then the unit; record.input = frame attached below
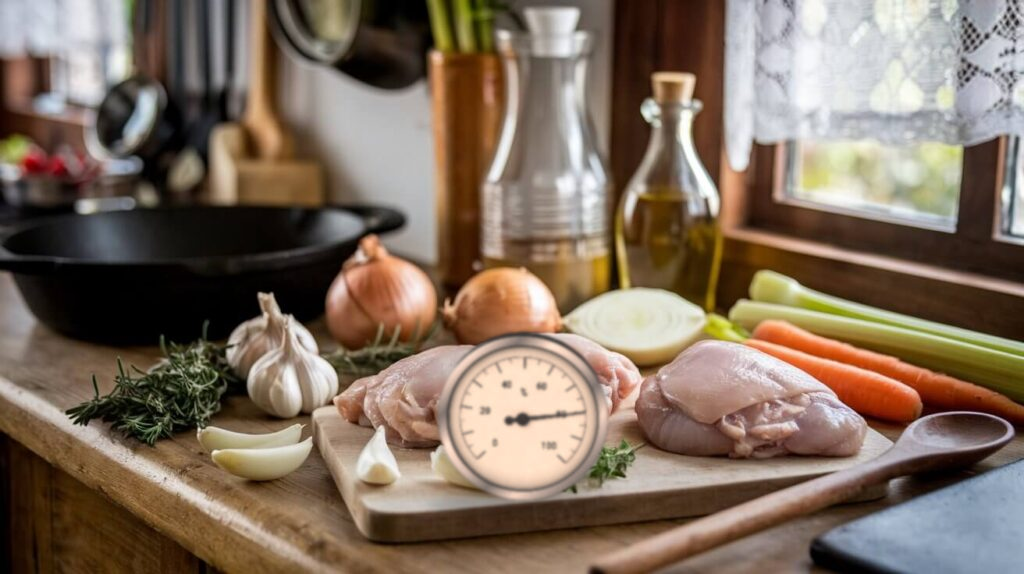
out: **80** %
